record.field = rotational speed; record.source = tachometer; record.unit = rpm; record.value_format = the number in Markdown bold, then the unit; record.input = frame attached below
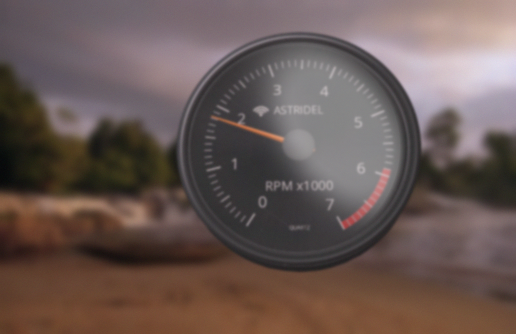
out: **1800** rpm
